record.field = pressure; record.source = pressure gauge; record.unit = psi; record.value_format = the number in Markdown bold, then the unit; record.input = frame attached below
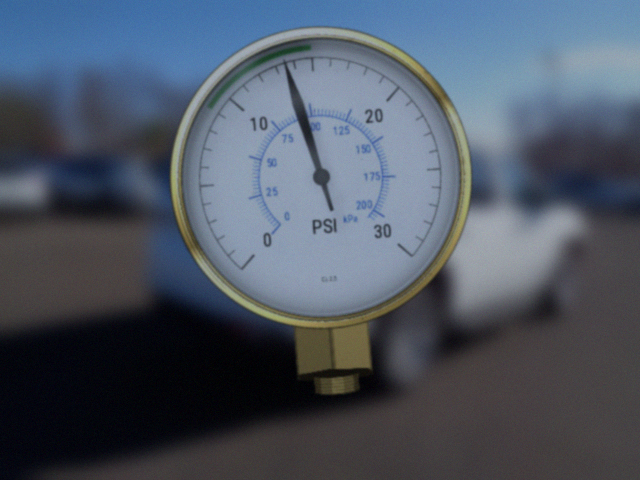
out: **13.5** psi
